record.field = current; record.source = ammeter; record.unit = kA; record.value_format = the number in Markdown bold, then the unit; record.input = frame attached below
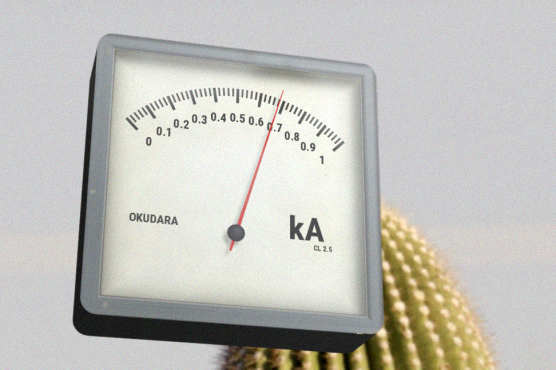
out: **0.68** kA
